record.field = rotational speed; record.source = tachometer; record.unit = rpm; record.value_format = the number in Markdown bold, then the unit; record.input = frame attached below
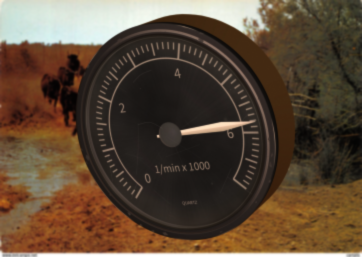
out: **5800** rpm
